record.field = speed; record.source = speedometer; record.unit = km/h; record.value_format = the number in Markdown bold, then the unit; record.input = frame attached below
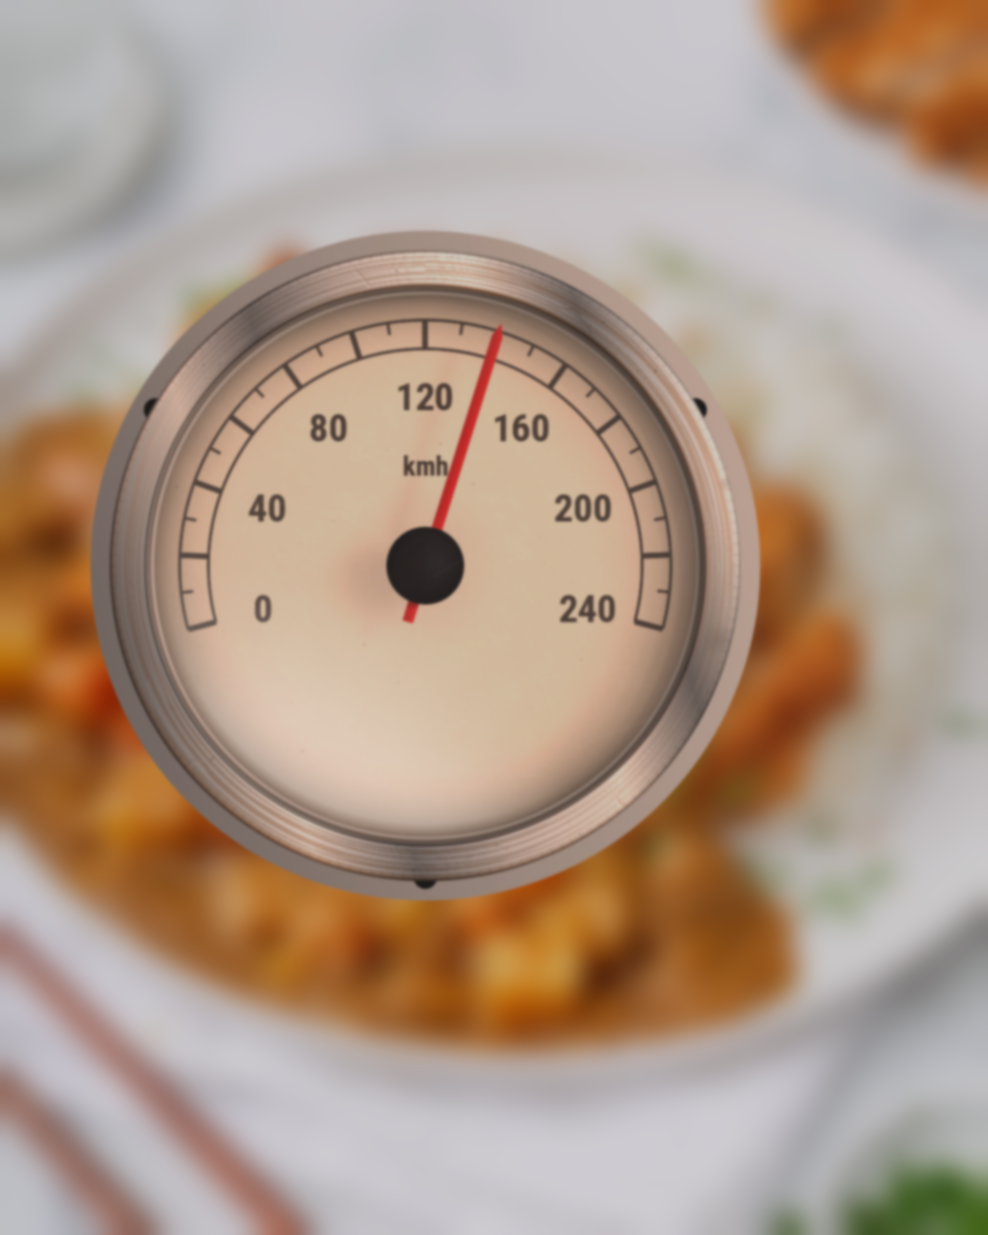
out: **140** km/h
